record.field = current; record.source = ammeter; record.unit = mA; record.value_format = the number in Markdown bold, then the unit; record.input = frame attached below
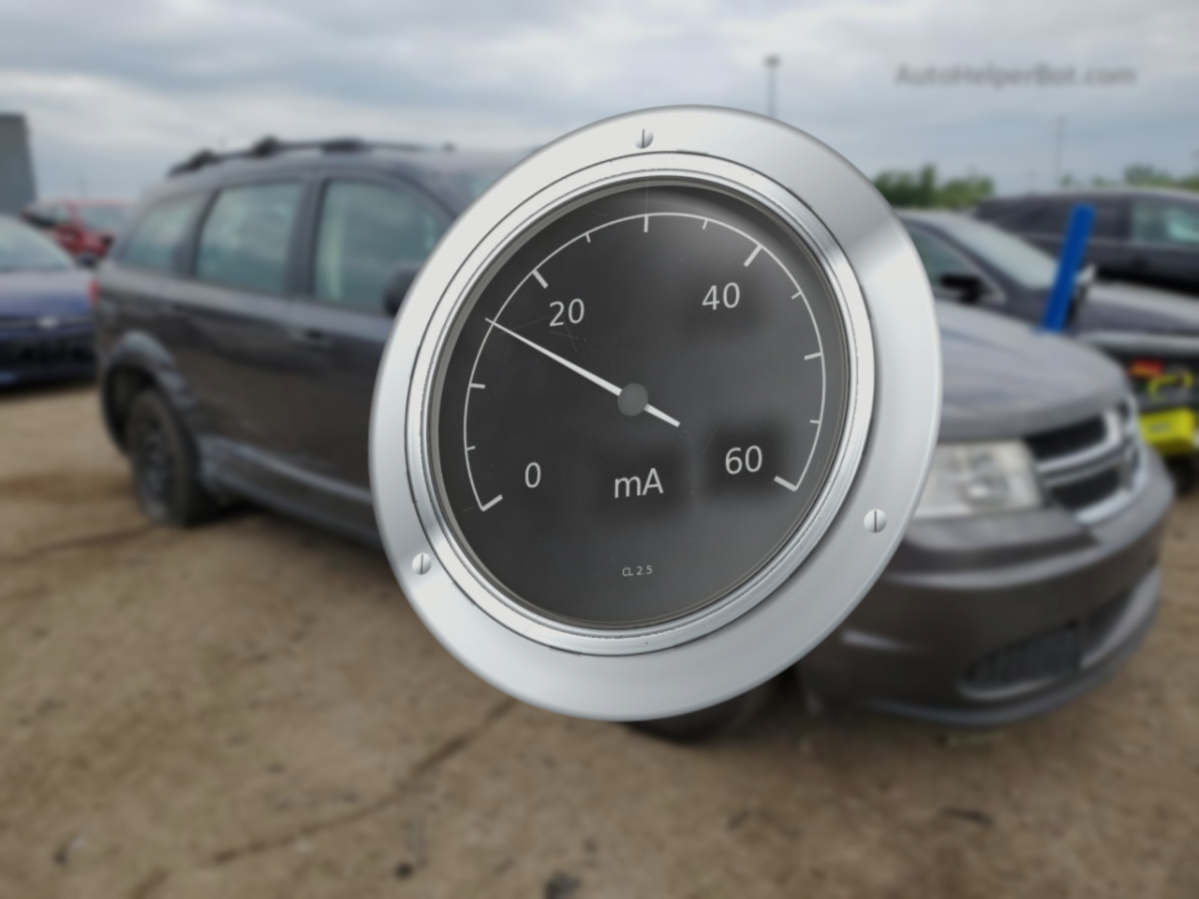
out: **15** mA
